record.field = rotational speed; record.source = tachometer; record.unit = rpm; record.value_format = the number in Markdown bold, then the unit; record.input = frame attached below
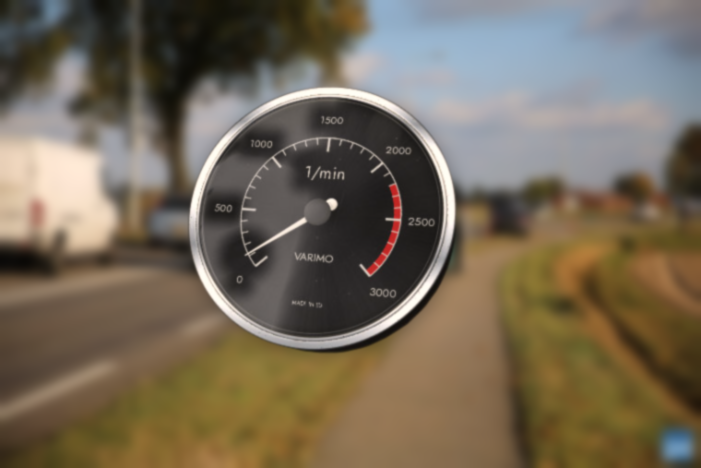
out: **100** rpm
